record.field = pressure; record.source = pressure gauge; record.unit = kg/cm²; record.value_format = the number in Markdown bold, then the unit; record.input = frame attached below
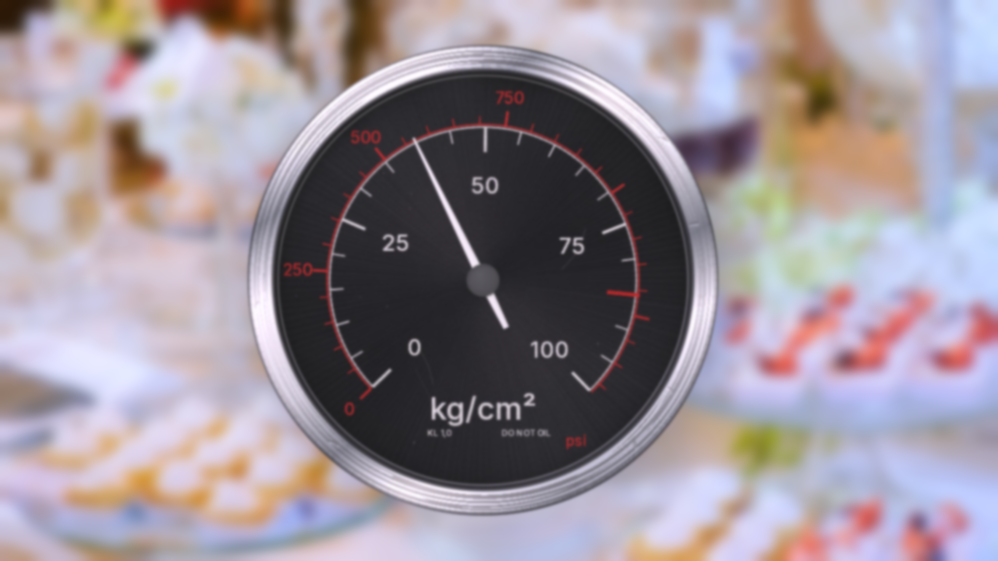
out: **40** kg/cm²
